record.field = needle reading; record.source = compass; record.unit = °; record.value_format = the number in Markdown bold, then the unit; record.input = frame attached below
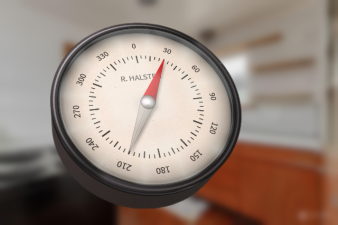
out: **30** °
